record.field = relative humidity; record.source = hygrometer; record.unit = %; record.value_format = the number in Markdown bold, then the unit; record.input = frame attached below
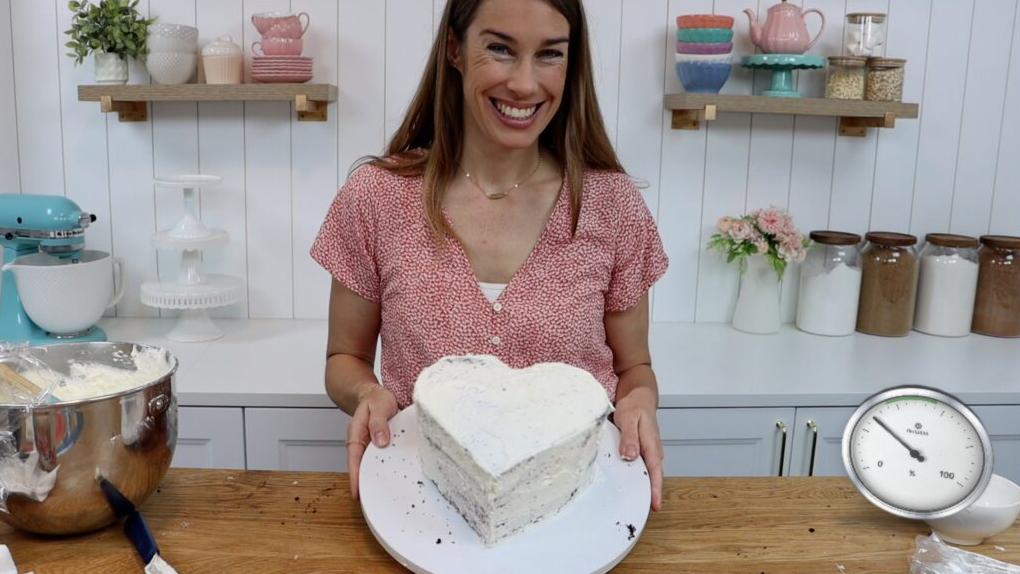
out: **28** %
